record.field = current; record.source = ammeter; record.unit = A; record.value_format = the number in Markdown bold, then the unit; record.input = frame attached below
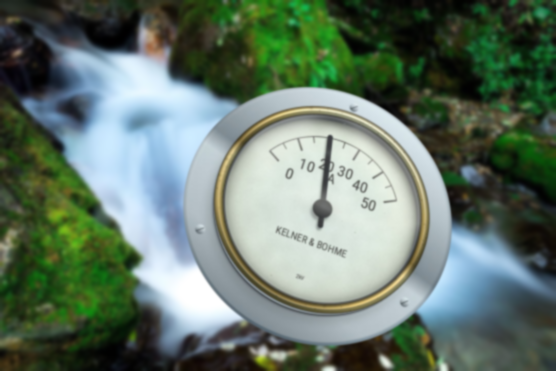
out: **20** A
